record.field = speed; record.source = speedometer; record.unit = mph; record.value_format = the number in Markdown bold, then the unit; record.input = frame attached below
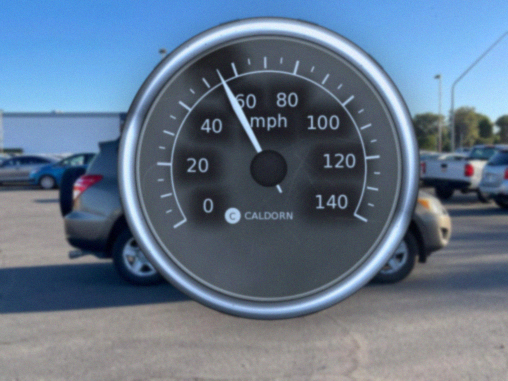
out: **55** mph
